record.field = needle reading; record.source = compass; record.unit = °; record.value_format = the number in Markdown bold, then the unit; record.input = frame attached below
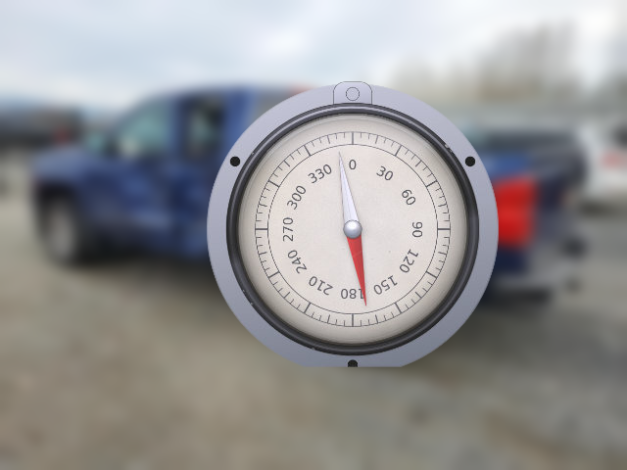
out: **170** °
